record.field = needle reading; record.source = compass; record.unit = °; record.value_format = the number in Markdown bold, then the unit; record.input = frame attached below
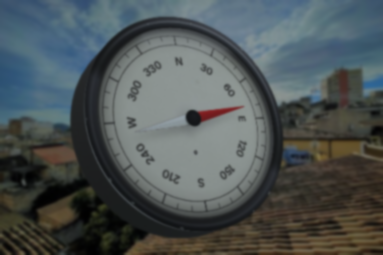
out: **80** °
